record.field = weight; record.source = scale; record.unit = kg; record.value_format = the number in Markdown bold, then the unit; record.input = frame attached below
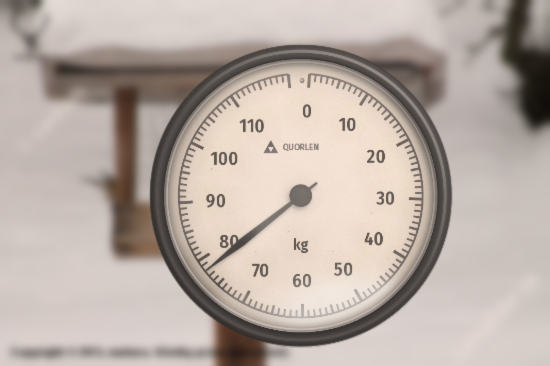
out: **78** kg
